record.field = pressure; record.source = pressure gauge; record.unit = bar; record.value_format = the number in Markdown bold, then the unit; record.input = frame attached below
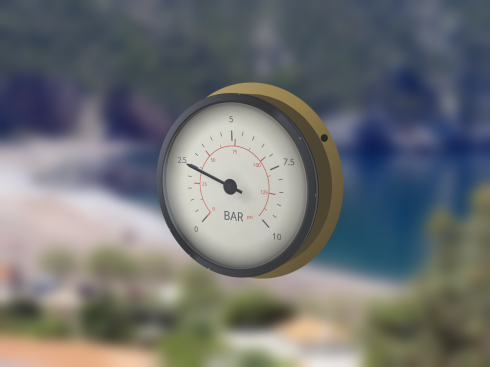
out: **2.5** bar
